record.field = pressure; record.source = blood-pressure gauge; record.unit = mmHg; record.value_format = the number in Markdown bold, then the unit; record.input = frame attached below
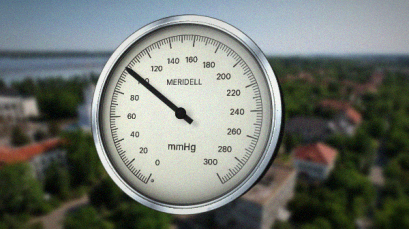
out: **100** mmHg
